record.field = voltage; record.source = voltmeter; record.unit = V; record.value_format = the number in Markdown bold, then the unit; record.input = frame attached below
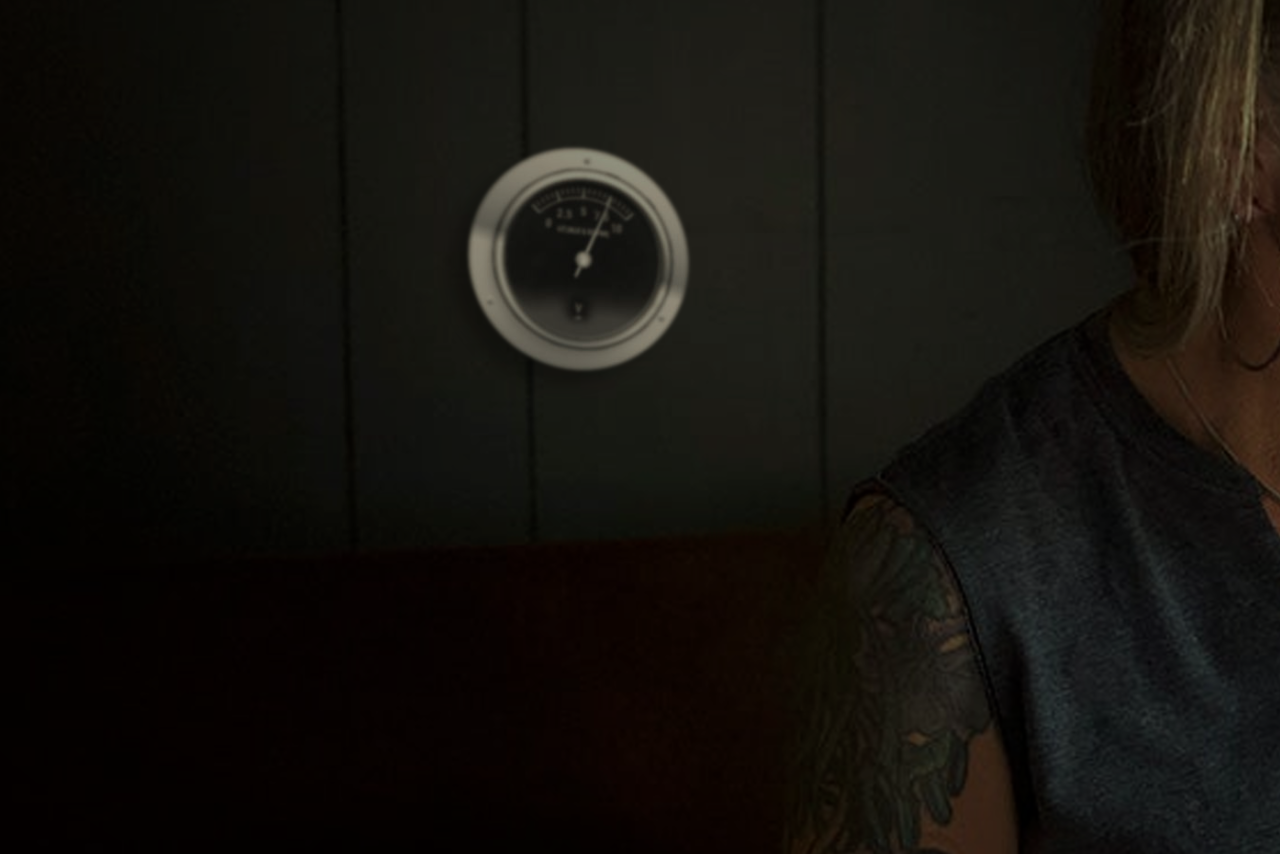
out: **7.5** V
